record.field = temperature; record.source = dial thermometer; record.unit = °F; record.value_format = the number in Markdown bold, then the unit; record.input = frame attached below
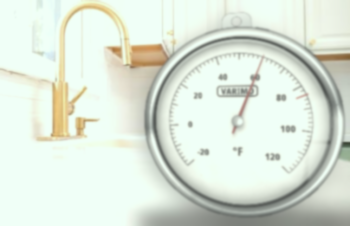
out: **60** °F
